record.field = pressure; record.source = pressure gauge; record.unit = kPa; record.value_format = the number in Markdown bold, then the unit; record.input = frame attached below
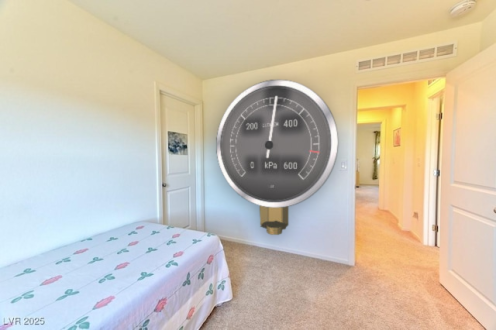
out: **320** kPa
